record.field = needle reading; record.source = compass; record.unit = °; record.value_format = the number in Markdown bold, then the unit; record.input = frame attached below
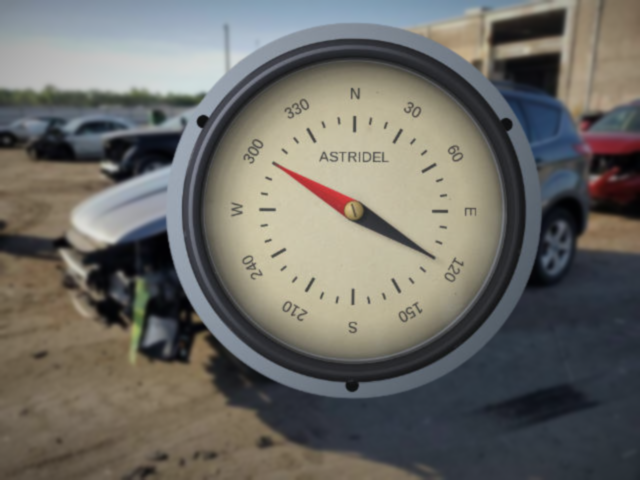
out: **300** °
